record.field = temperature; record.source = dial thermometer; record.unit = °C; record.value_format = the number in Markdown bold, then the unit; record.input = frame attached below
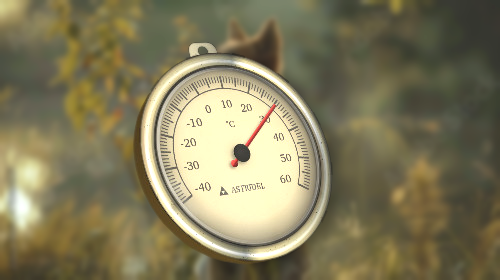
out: **30** °C
